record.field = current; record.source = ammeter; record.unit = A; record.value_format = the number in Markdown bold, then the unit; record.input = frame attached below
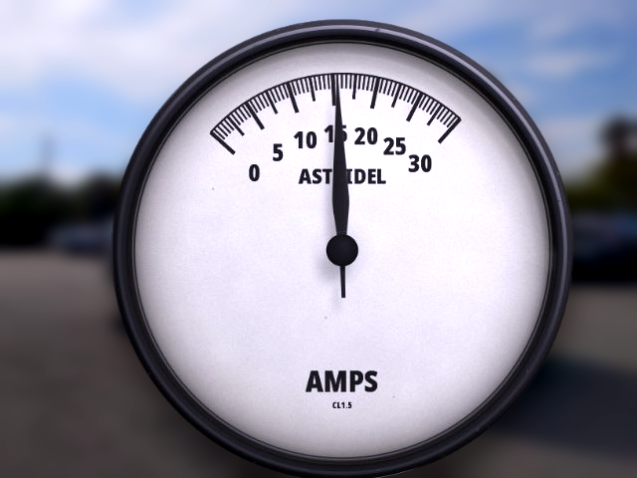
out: **15.5** A
